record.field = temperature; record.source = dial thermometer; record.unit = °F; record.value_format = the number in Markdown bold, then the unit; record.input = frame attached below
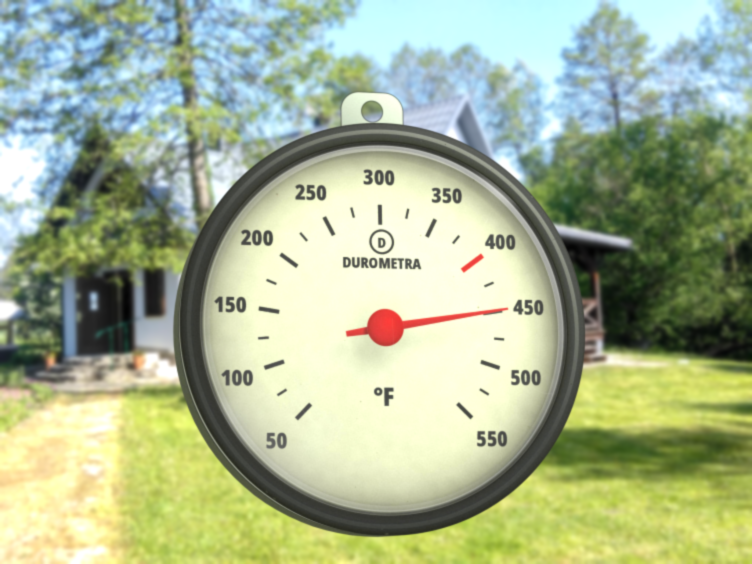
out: **450** °F
